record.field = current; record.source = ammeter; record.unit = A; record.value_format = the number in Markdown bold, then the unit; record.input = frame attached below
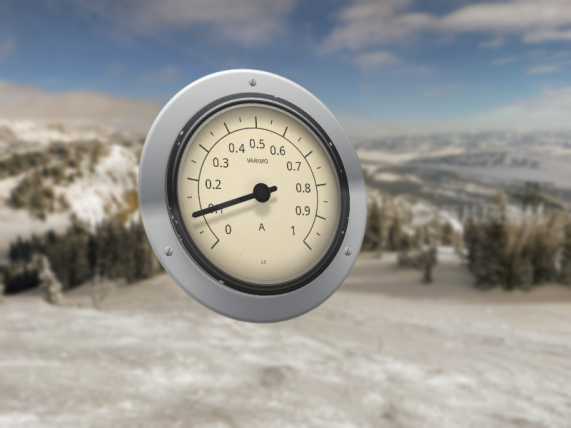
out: **0.1** A
